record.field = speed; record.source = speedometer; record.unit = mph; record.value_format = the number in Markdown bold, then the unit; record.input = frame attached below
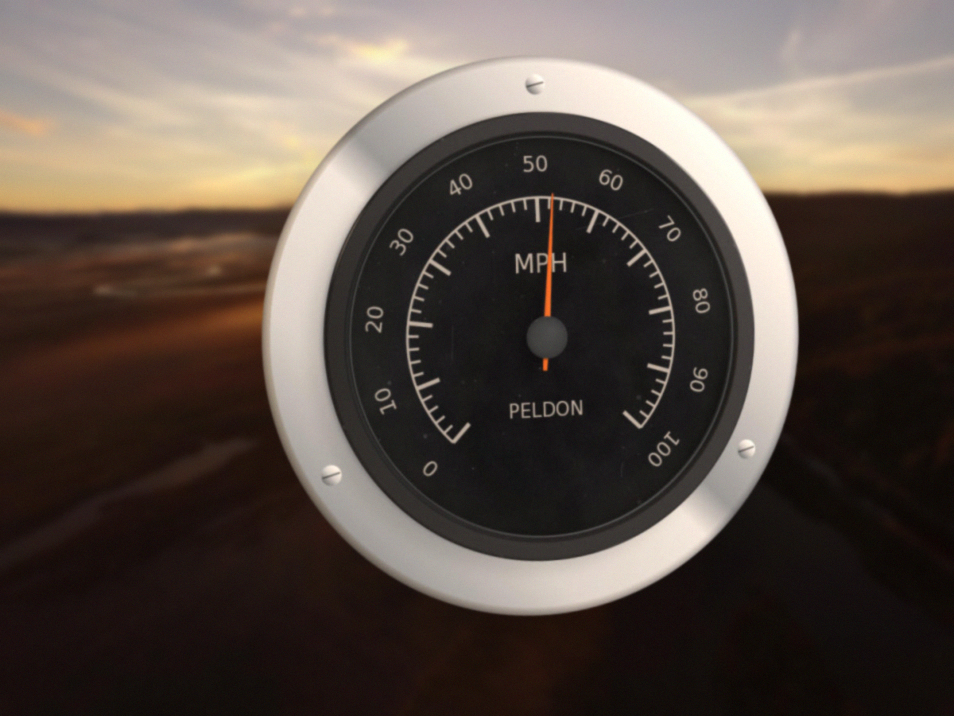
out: **52** mph
